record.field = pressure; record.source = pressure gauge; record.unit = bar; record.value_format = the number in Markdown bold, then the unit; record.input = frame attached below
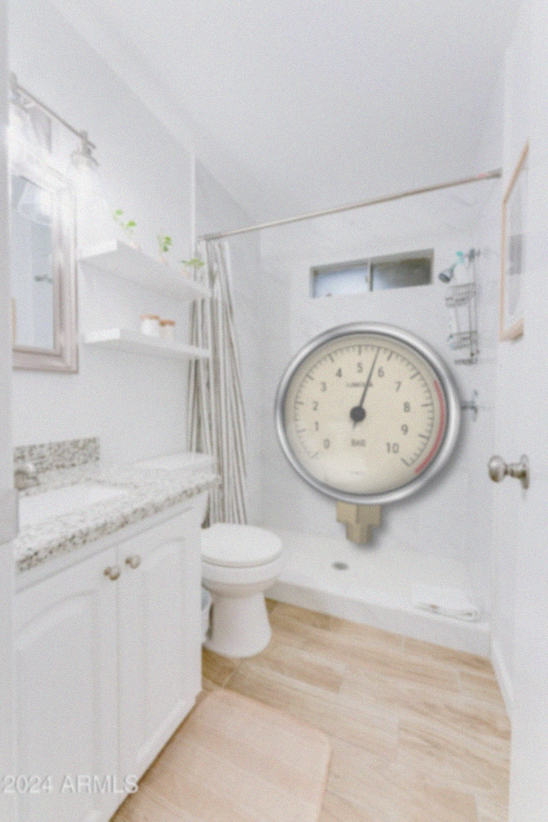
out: **5.6** bar
